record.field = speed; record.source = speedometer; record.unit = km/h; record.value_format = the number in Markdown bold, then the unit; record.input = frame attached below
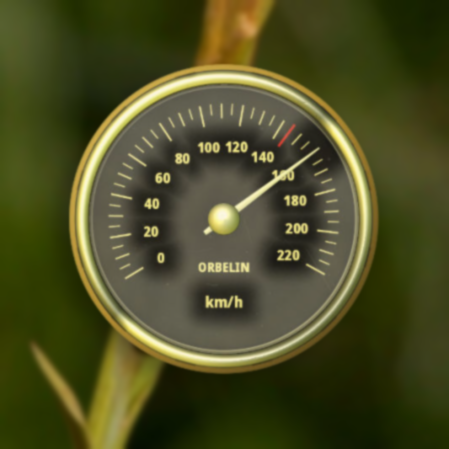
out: **160** km/h
